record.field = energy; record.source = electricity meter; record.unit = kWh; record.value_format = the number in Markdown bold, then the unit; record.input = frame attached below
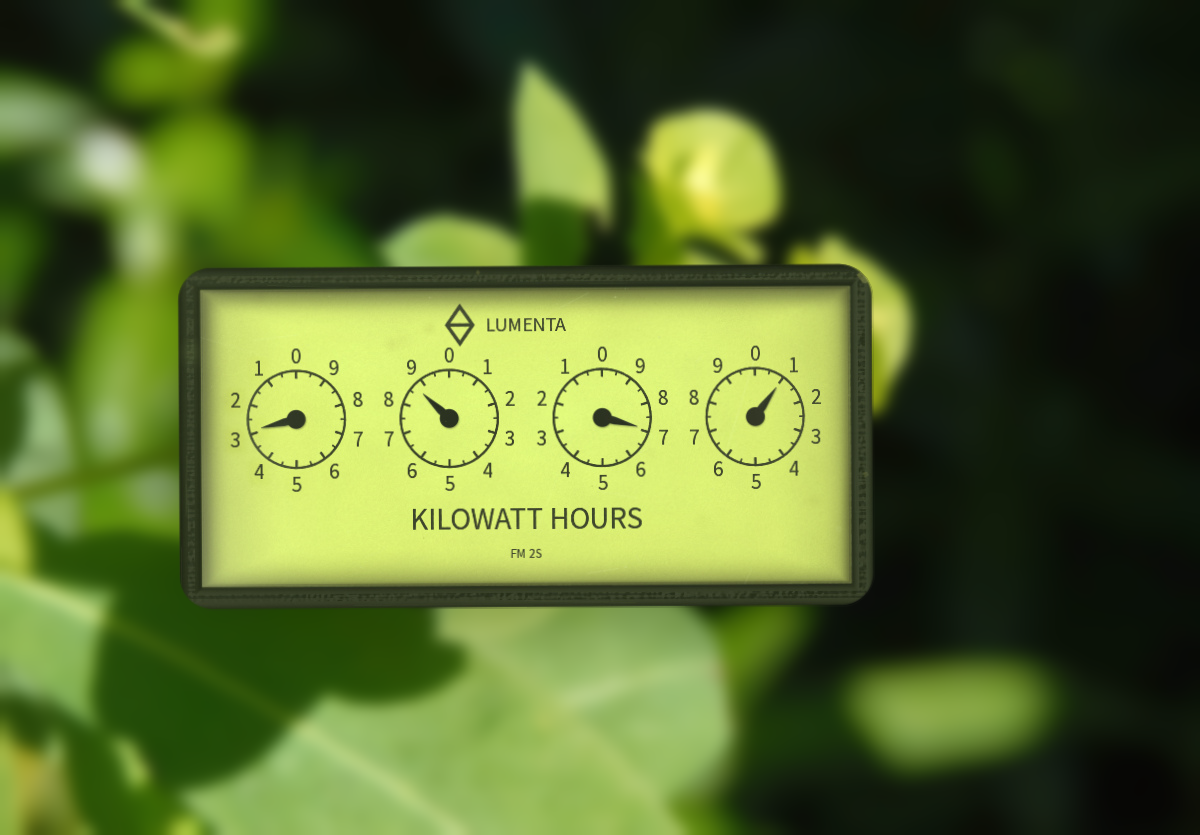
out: **2871** kWh
